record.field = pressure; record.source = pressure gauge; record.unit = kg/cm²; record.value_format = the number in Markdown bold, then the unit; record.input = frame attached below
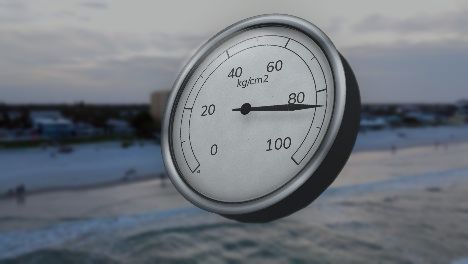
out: **85** kg/cm²
